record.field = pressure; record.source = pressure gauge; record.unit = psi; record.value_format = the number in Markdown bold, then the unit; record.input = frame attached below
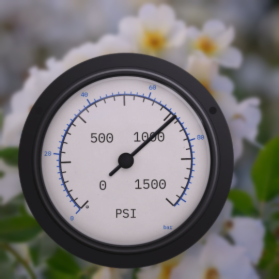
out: **1025** psi
